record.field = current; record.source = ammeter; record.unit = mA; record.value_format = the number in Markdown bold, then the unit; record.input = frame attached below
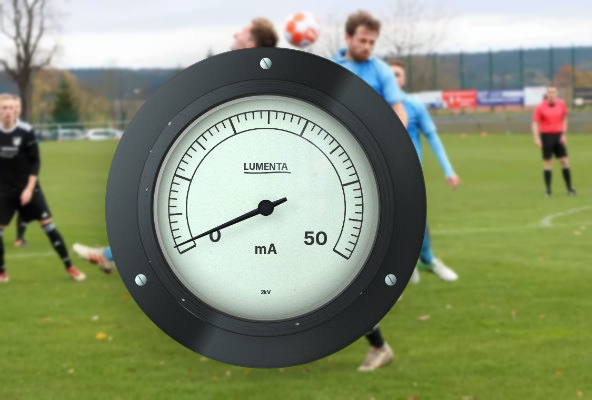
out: **1** mA
